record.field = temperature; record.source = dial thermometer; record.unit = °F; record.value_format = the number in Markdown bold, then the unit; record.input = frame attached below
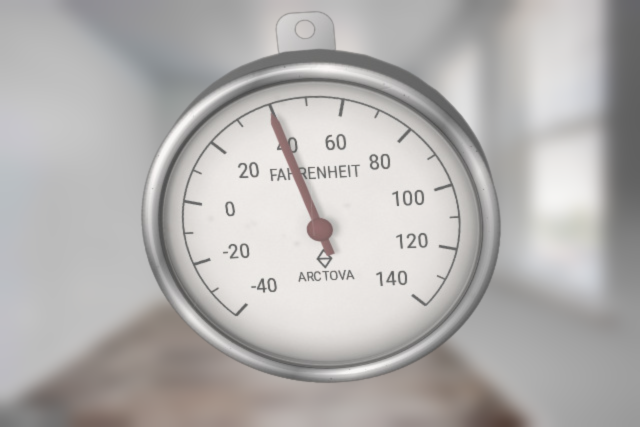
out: **40** °F
